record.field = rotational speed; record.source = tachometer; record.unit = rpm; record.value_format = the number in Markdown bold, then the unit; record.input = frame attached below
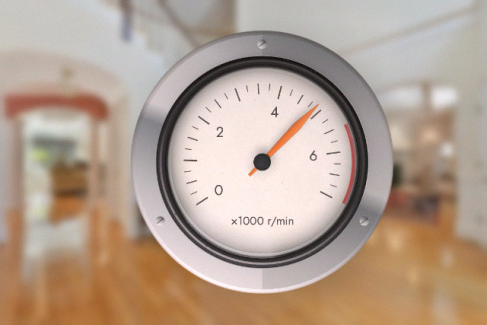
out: **4875** rpm
